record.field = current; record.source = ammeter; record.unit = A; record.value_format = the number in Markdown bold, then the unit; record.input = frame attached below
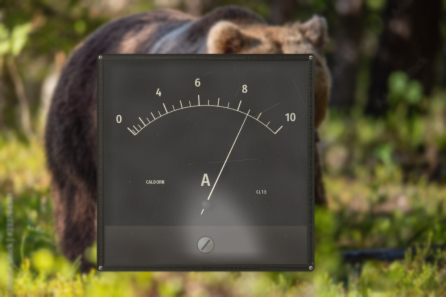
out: **8.5** A
